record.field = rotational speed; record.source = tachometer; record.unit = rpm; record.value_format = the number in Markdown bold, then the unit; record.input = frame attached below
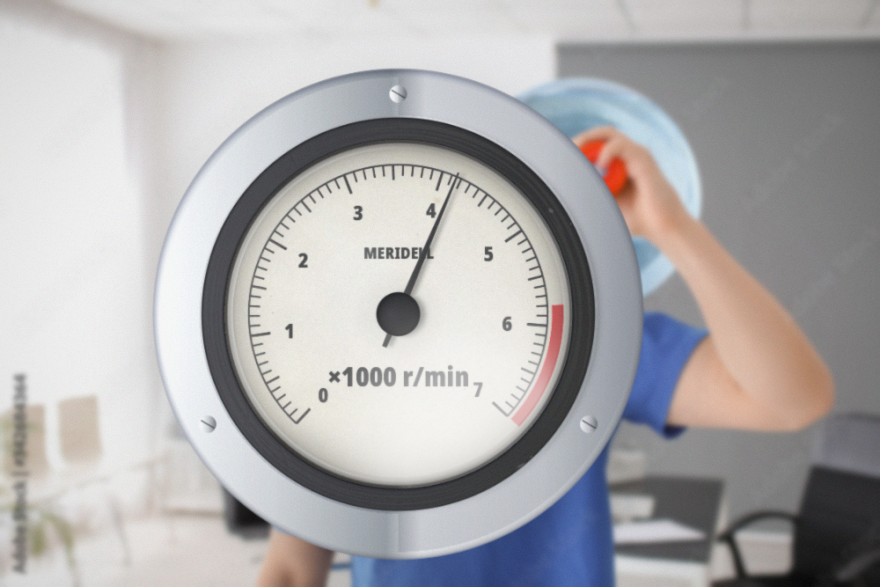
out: **4150** rpm
